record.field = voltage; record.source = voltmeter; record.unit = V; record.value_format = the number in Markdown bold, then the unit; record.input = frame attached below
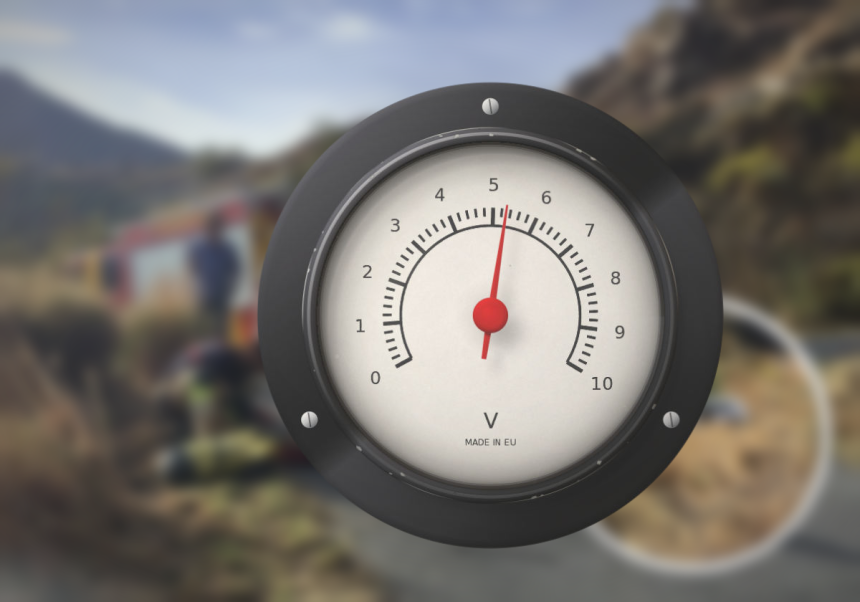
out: **5.3** V
